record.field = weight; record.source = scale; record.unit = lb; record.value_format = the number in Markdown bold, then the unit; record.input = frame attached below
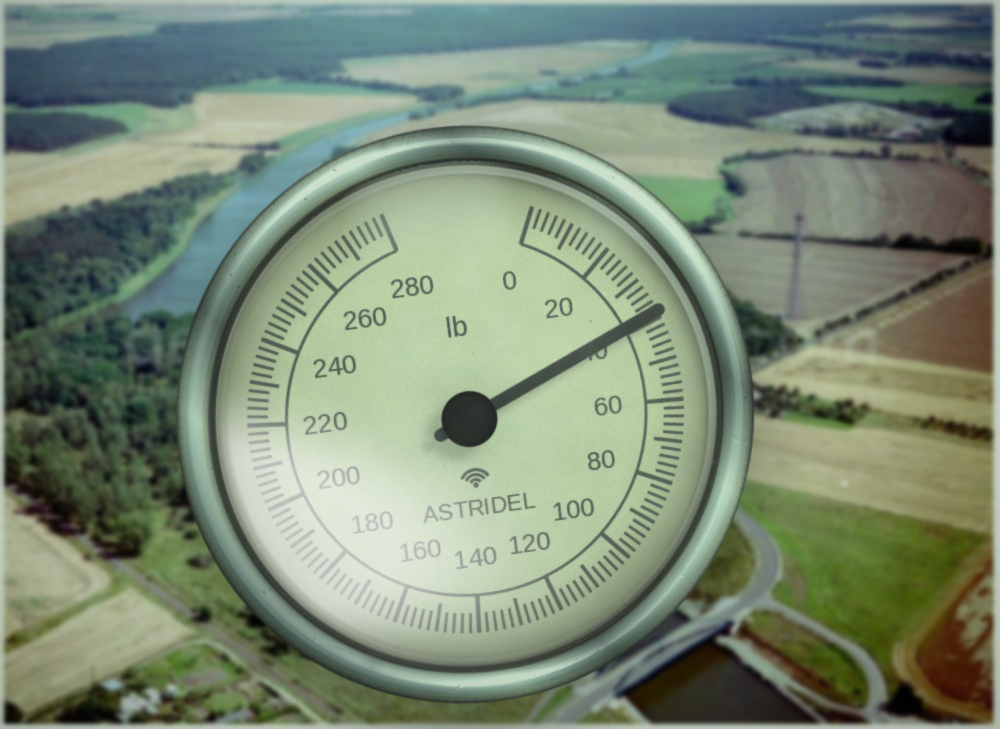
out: **38** lb
